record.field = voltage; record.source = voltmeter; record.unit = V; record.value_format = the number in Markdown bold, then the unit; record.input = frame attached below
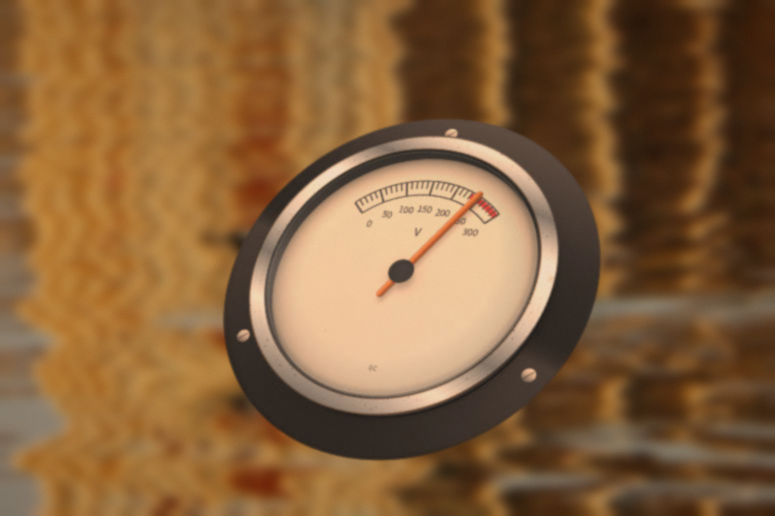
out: **250** V
